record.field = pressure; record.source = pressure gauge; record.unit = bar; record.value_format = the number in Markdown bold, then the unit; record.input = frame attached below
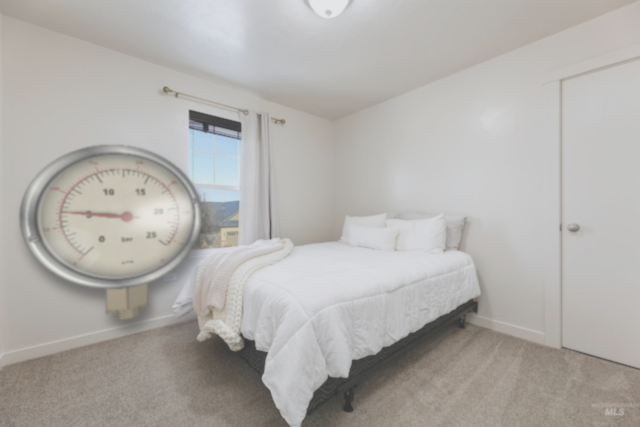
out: **5** bar
